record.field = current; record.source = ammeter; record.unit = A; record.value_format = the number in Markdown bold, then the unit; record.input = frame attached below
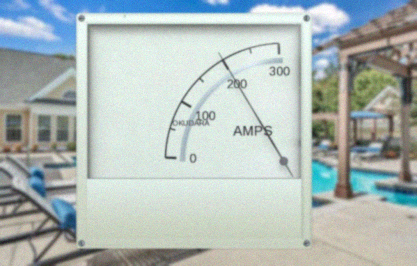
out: **200** A
